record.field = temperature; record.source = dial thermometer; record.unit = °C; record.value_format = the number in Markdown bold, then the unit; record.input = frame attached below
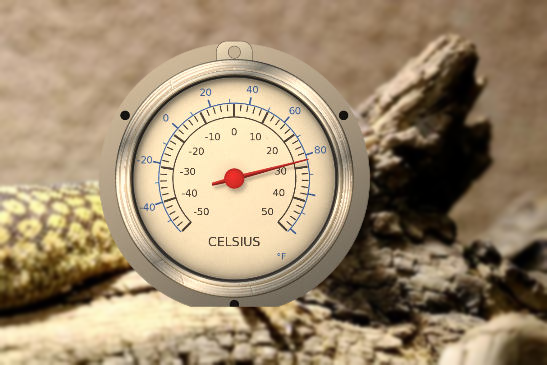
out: **28** °C
